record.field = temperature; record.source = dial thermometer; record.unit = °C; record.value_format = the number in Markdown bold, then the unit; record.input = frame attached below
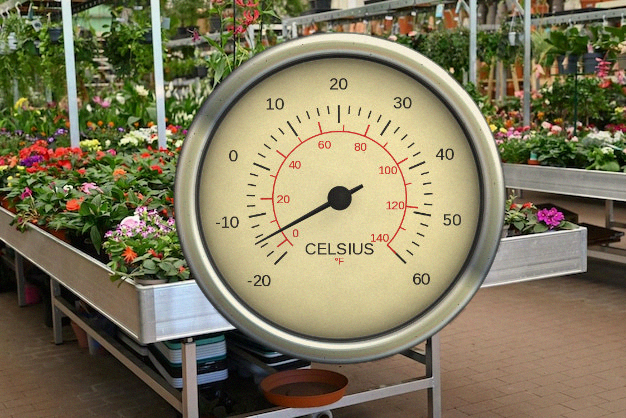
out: **-15** °C
